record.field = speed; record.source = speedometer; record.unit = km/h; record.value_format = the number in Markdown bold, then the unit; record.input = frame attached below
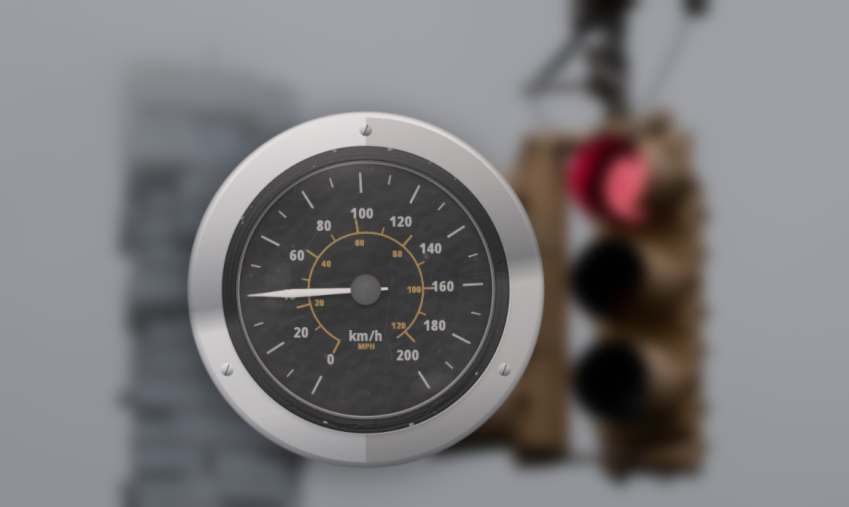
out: **40** km/h
